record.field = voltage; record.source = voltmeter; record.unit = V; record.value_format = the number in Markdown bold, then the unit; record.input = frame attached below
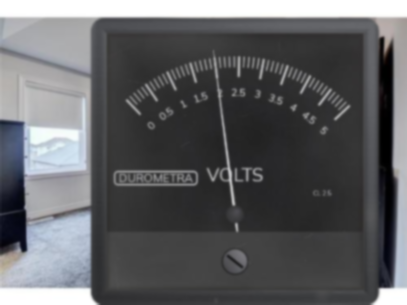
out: **2** V
